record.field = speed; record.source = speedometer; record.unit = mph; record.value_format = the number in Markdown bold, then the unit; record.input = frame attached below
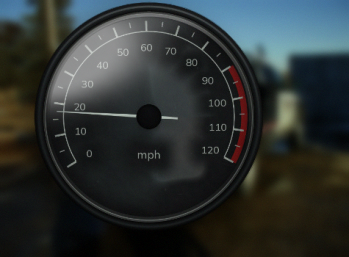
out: **17.5** mph
